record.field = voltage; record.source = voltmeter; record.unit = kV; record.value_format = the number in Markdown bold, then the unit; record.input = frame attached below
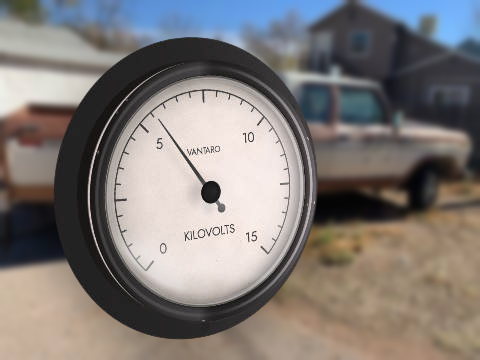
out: **5.5** kV
